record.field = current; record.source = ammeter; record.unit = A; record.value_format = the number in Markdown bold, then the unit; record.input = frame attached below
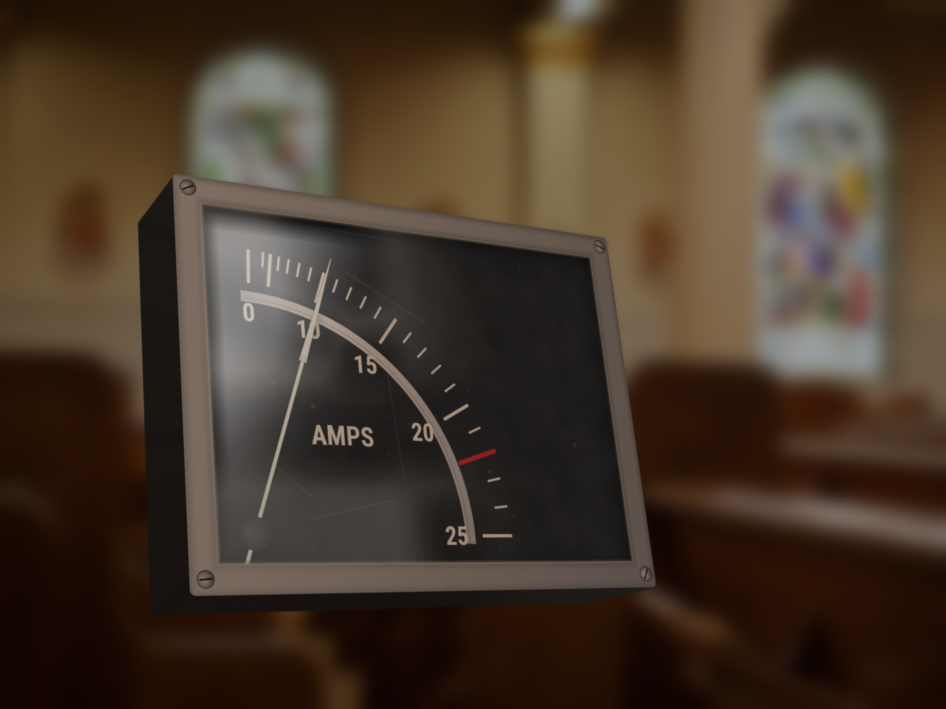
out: **10** A
